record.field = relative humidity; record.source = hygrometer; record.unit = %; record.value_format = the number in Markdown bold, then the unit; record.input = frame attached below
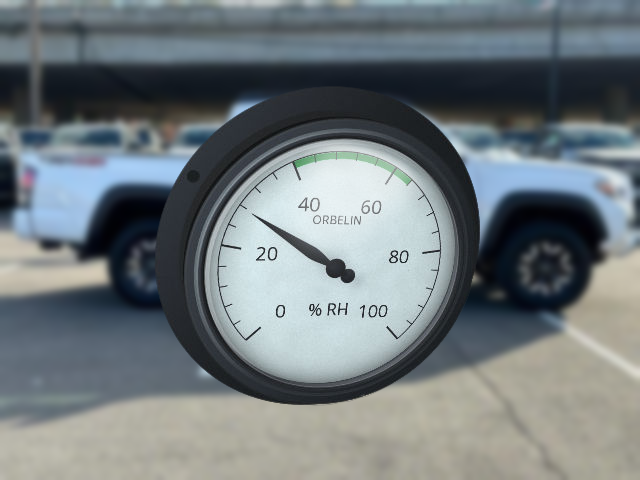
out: **28** %
